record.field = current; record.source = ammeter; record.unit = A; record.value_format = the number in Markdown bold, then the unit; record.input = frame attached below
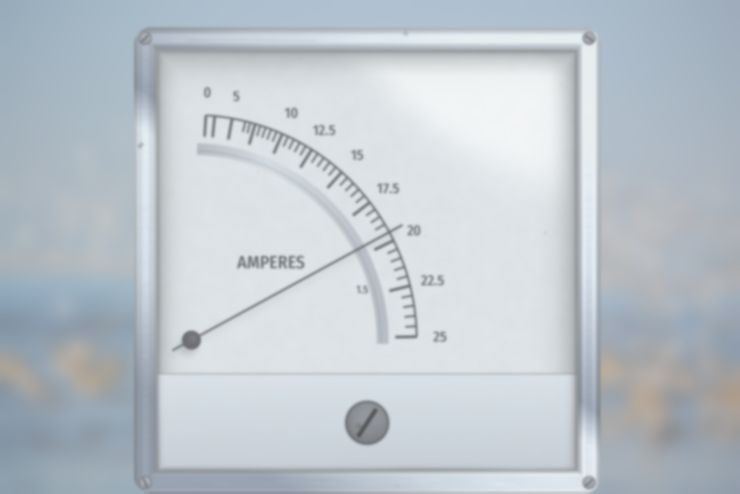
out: **19.5** A
